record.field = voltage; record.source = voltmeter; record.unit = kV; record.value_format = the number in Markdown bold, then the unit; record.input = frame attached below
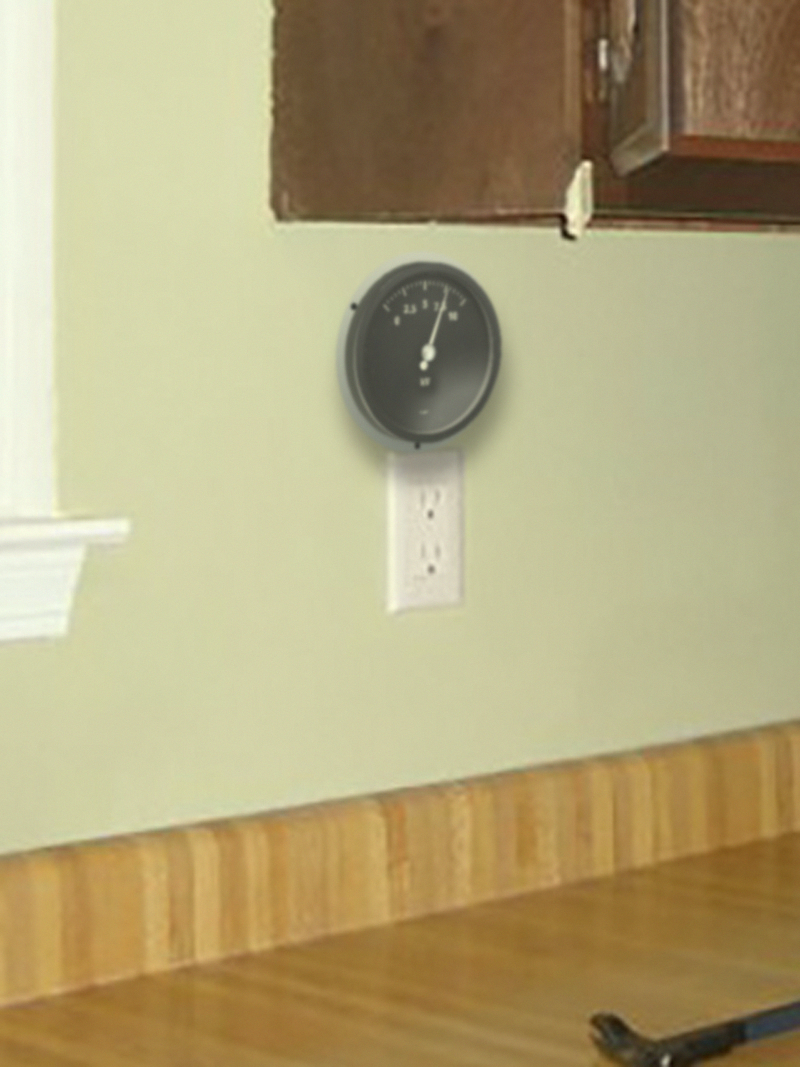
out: **7.5** kV
